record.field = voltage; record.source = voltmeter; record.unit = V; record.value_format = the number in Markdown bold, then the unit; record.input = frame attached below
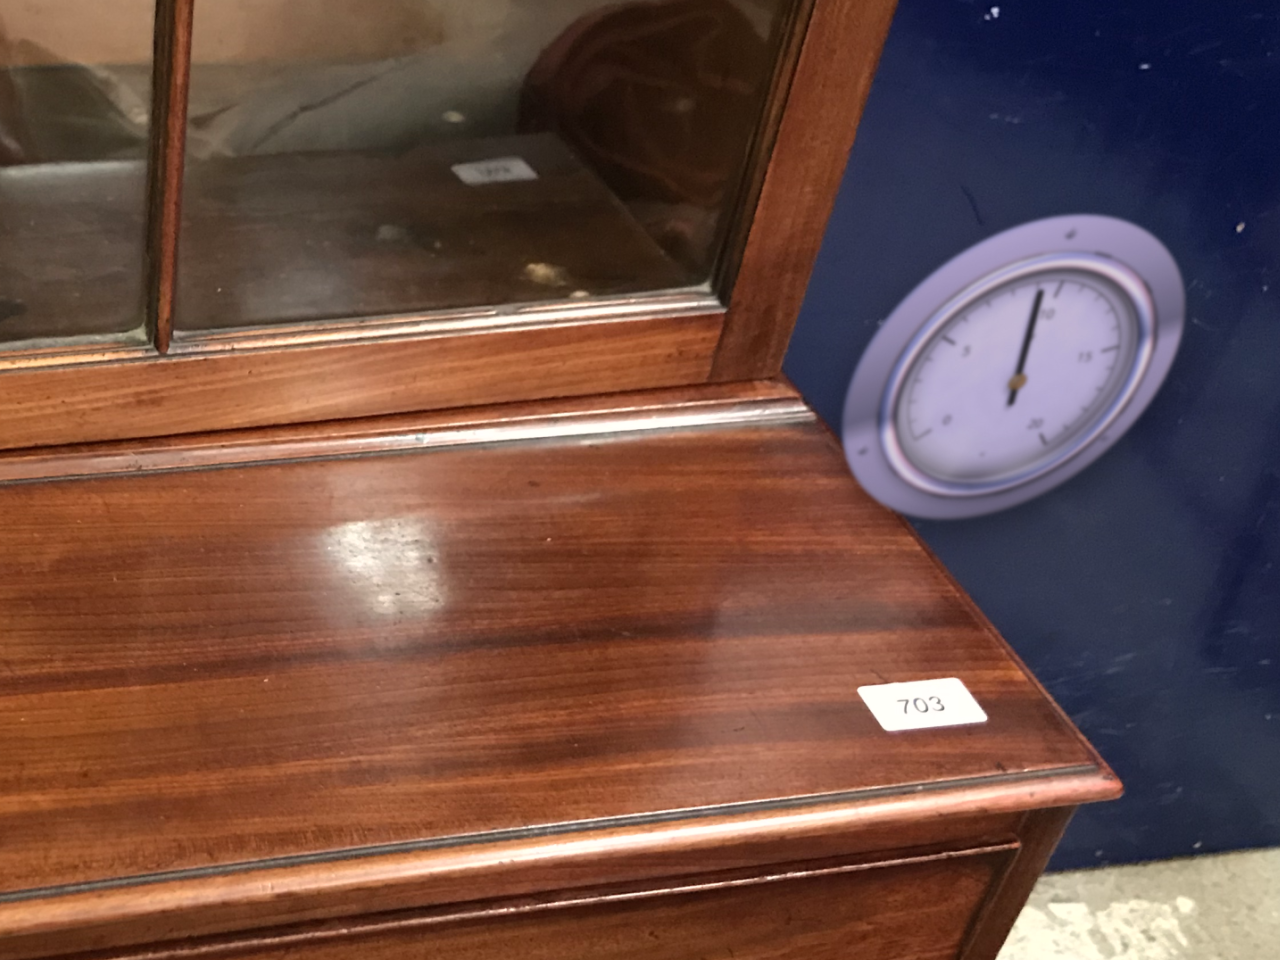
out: **9** V
